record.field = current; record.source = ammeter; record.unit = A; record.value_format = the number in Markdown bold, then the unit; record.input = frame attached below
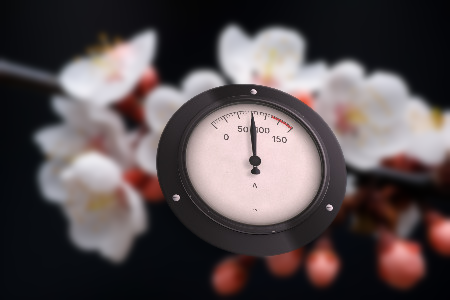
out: **75** A
